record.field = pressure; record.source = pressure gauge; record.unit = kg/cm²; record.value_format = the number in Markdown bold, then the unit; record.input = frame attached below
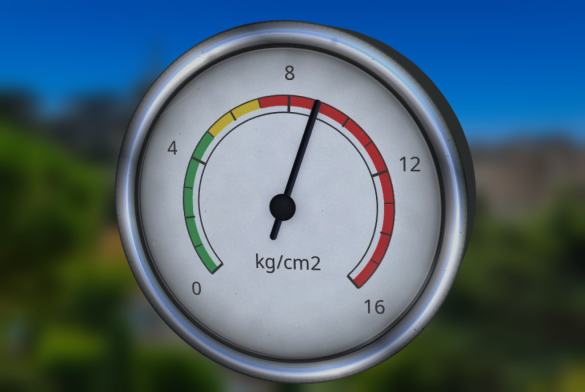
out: **9** kg/cm²
